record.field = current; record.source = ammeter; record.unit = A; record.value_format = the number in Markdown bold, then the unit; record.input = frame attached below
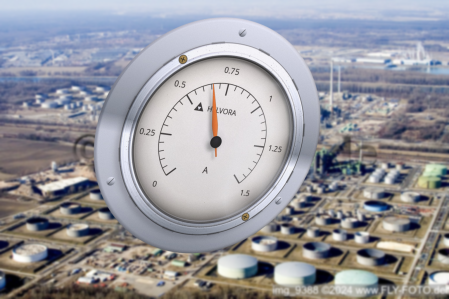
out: **0.65** A
